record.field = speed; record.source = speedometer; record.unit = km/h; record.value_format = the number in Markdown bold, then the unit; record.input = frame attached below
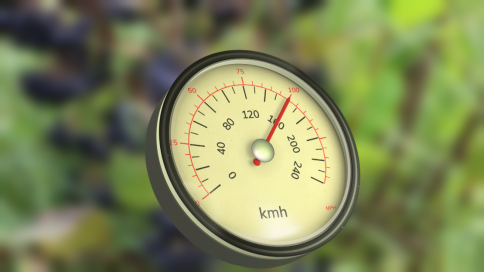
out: **160** km/h
